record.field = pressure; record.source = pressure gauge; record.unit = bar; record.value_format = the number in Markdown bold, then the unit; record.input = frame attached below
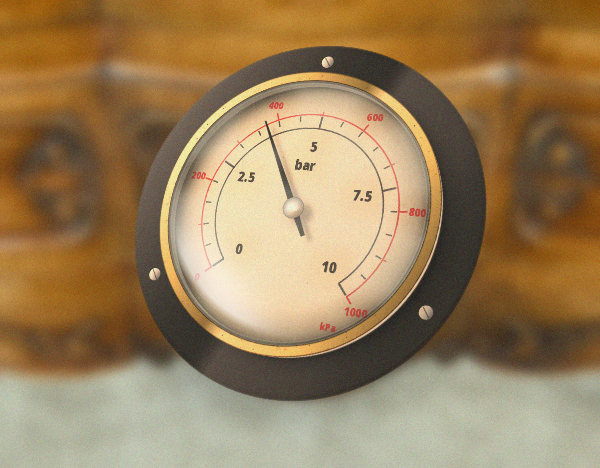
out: **3.75** bar
